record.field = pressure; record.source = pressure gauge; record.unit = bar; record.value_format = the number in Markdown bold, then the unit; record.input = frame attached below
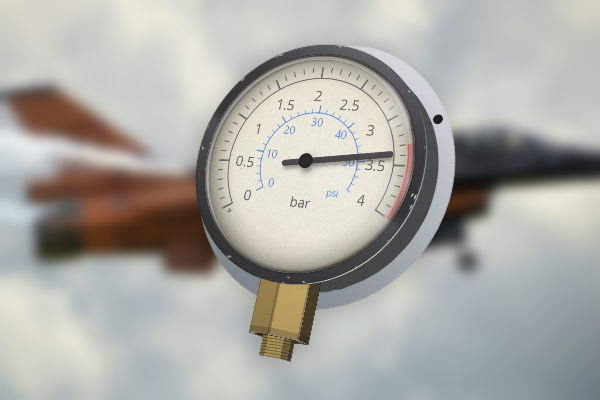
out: **3.4** bar
